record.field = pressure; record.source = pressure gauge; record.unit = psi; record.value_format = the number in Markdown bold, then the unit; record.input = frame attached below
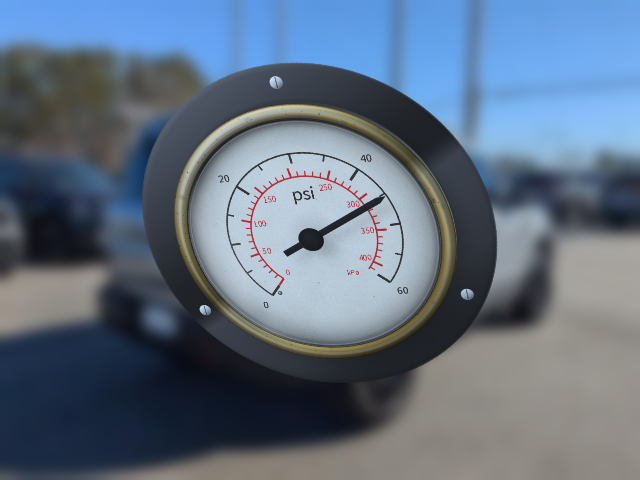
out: **45** psi
